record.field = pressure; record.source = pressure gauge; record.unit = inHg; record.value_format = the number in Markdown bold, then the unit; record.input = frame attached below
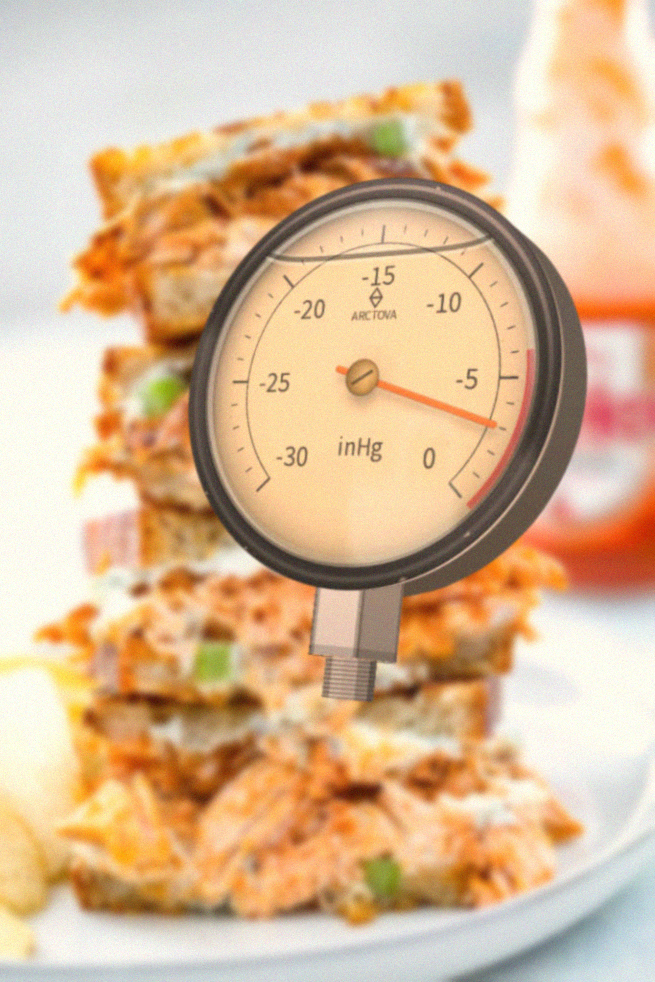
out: **-3** inHg
